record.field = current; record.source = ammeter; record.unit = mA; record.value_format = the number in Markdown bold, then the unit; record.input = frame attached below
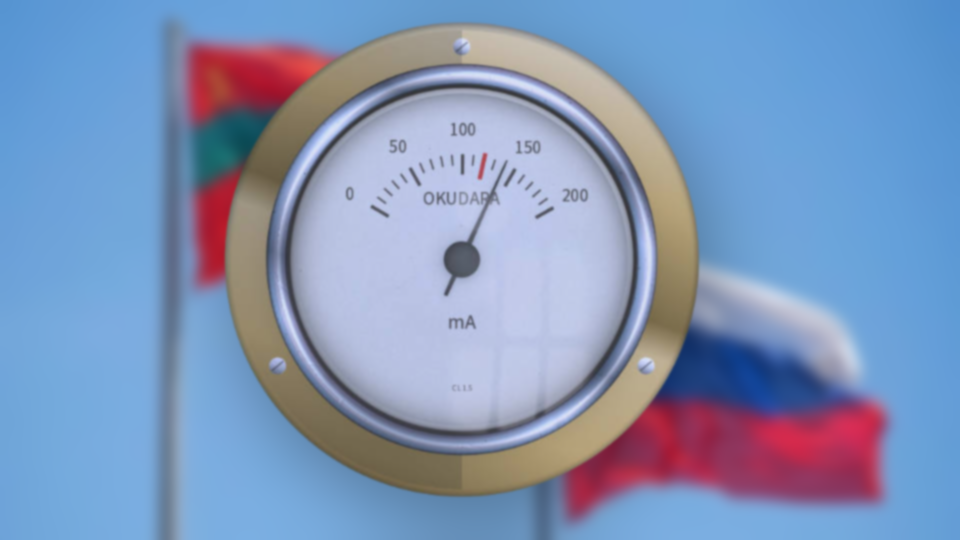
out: **140** mA
